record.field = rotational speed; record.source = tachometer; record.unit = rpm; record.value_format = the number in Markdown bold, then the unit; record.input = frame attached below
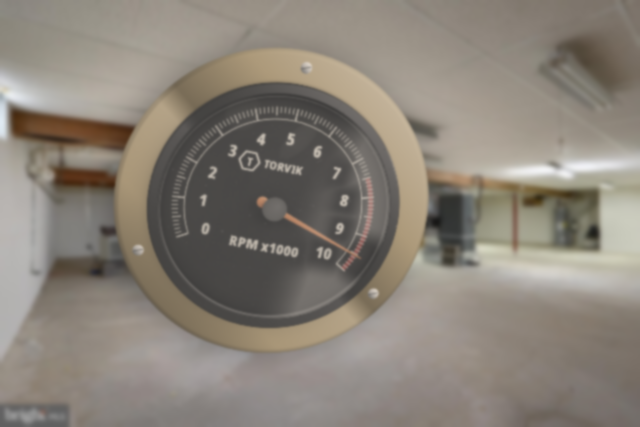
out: **9500** rpm
